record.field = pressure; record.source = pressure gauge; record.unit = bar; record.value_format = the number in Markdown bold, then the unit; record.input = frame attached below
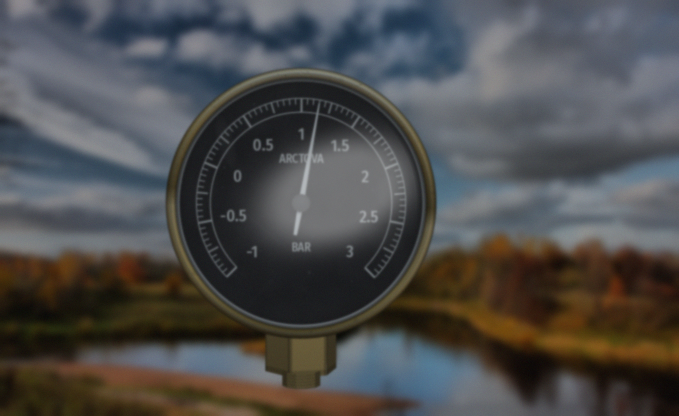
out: **1.15** bar
